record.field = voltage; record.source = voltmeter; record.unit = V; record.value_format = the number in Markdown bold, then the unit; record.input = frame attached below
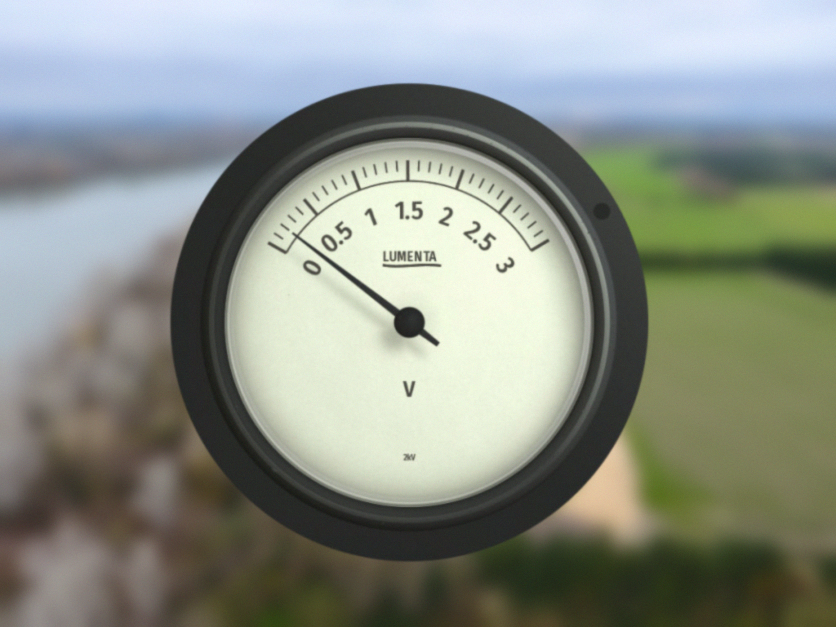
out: **0.2** V
